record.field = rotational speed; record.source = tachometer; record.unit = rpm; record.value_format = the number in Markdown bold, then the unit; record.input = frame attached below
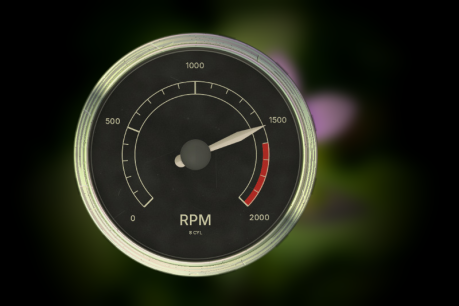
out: **1500** rpm
